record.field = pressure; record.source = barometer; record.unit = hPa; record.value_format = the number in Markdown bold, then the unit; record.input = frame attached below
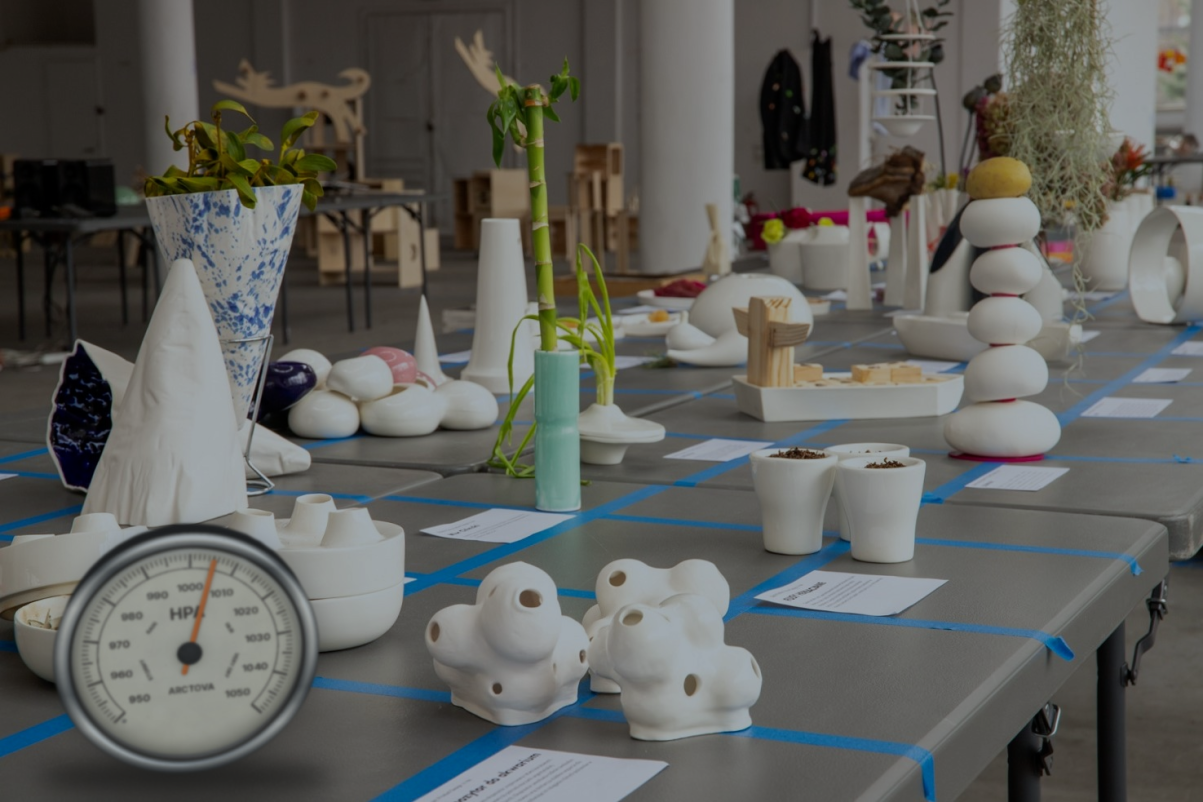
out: **1005** hPa
